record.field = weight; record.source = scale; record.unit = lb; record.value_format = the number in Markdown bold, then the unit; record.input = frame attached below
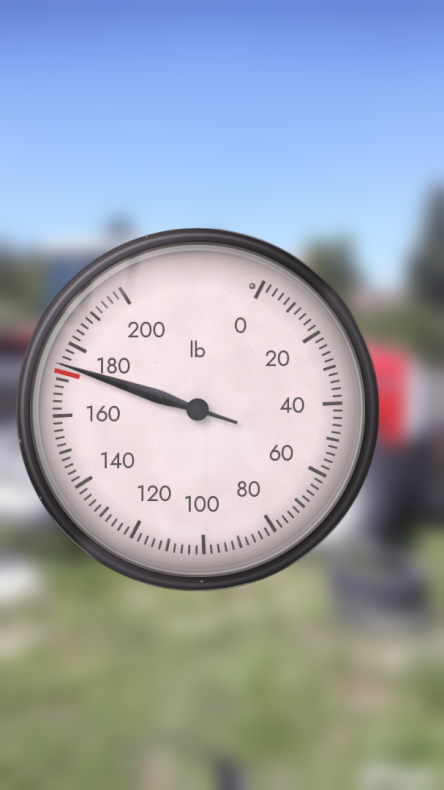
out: **174** lb
